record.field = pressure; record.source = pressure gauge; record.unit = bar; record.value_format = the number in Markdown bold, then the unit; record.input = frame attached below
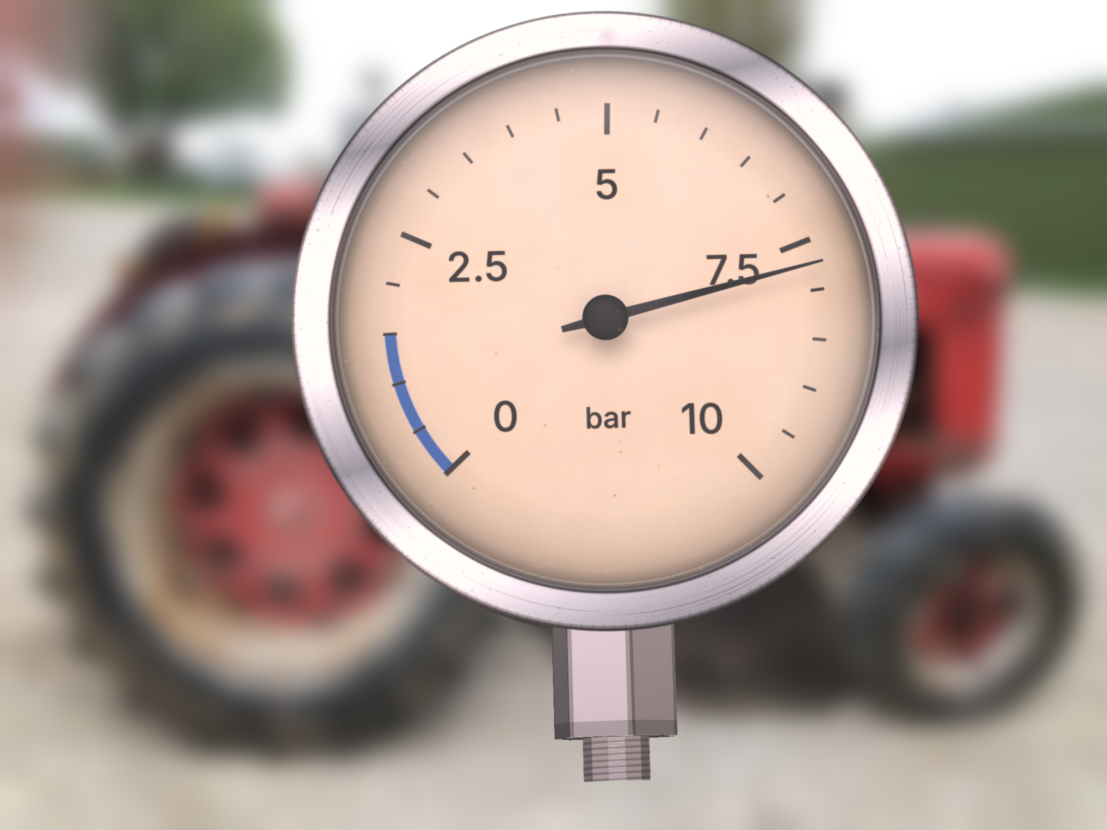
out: **7.75** bar
